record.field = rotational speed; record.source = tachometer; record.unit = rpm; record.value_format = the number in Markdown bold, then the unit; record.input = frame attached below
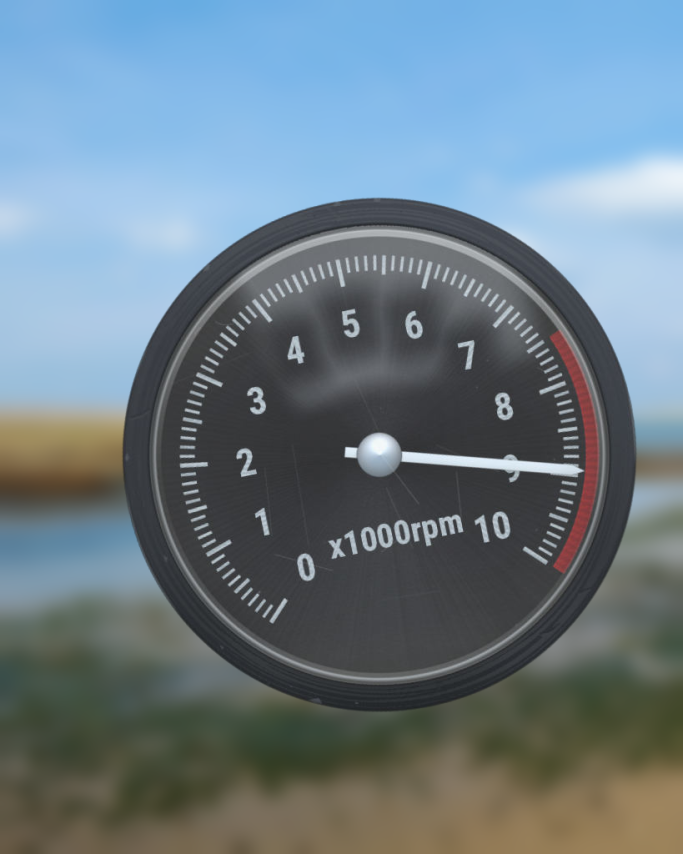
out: **8950** rpm
